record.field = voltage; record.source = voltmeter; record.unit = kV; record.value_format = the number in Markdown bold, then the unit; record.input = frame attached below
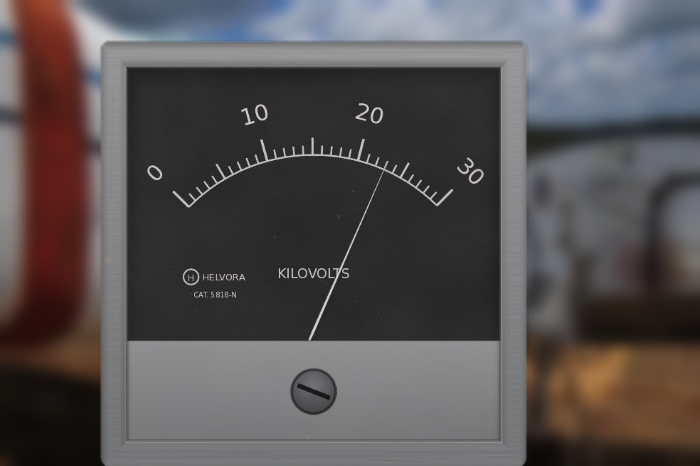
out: **23** kV
